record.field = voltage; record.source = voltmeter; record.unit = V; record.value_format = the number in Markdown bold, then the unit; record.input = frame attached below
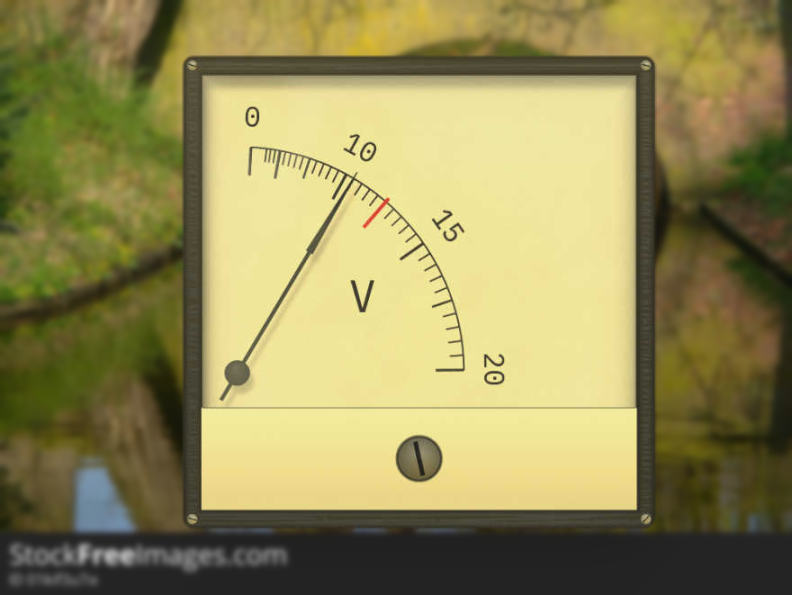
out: **10.5** V
